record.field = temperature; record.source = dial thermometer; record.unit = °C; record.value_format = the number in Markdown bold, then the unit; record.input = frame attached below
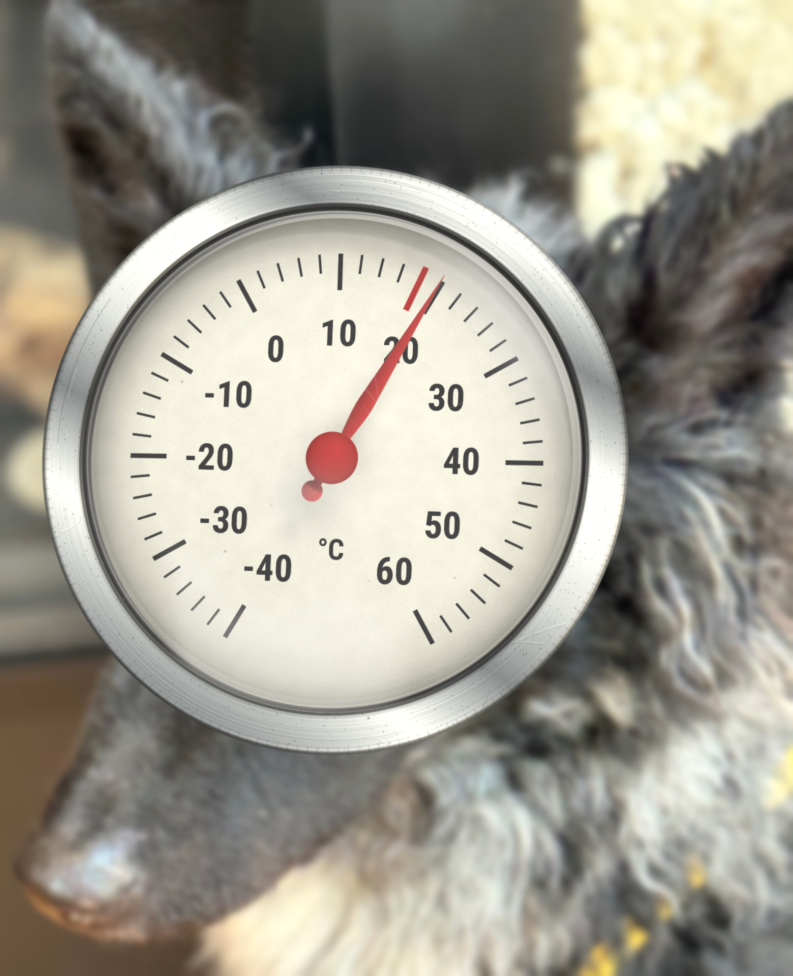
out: **20** °C
